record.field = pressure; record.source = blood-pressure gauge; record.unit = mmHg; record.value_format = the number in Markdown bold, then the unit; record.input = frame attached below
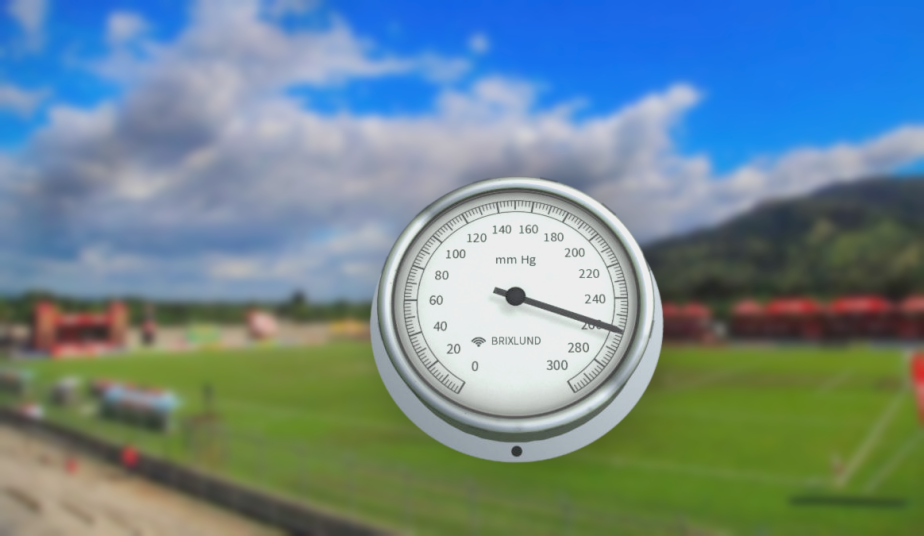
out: **260** mmHg
